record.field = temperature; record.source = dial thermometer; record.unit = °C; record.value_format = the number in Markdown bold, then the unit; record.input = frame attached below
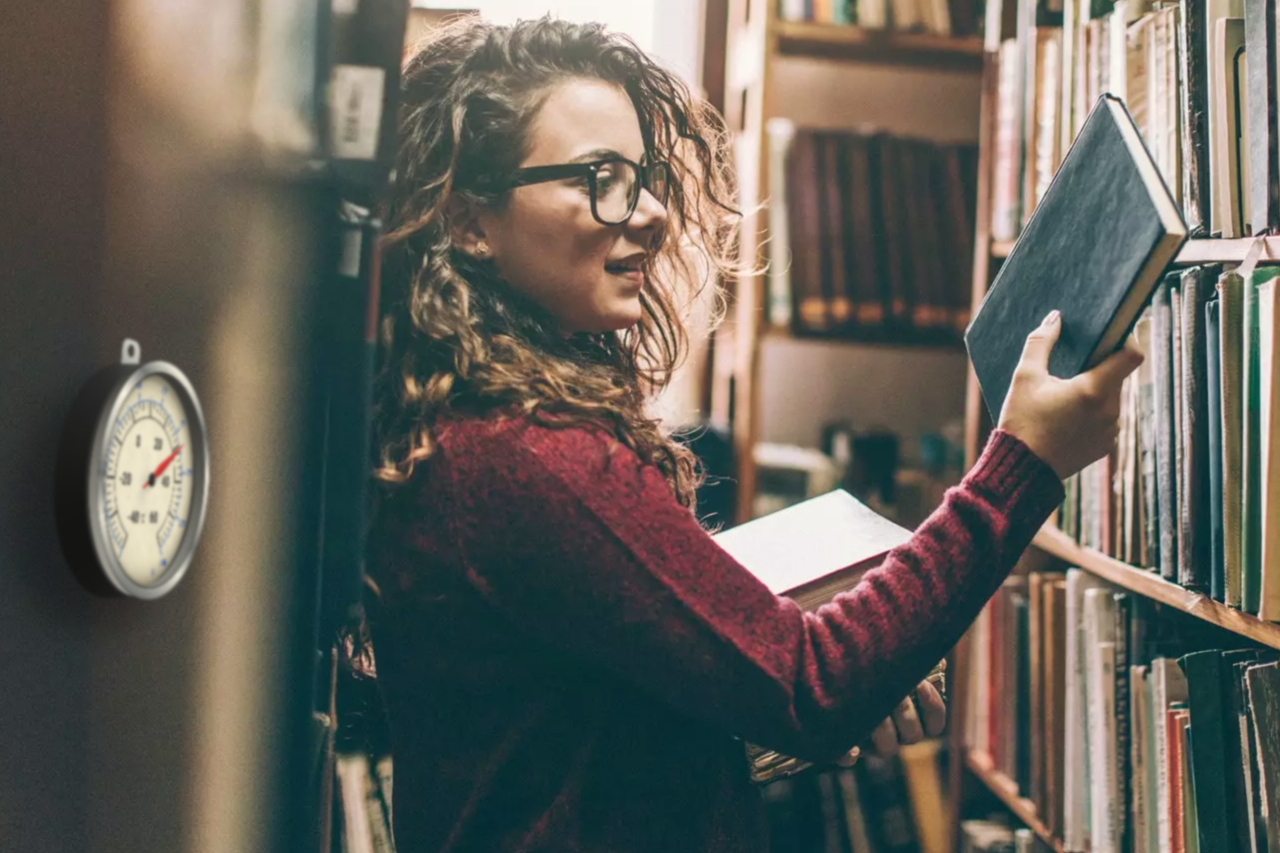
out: **30** °C
